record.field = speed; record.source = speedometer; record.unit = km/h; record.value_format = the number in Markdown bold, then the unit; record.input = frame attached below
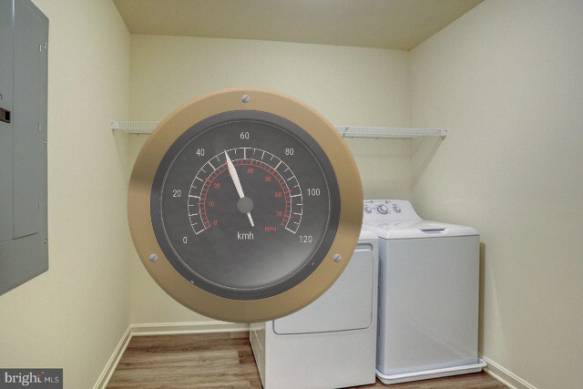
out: **50** km/h
